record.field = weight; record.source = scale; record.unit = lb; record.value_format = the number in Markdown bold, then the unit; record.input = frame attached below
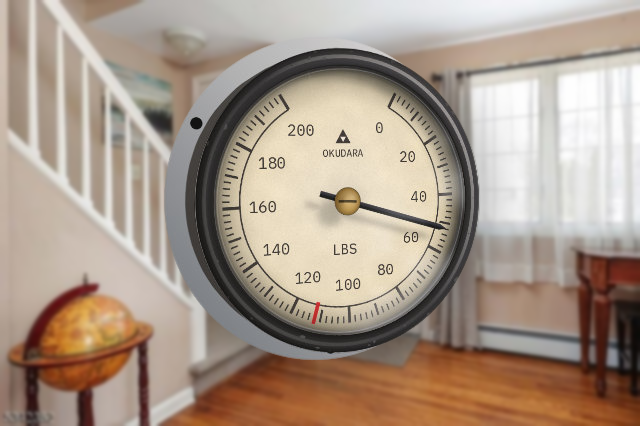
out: **52** lb
